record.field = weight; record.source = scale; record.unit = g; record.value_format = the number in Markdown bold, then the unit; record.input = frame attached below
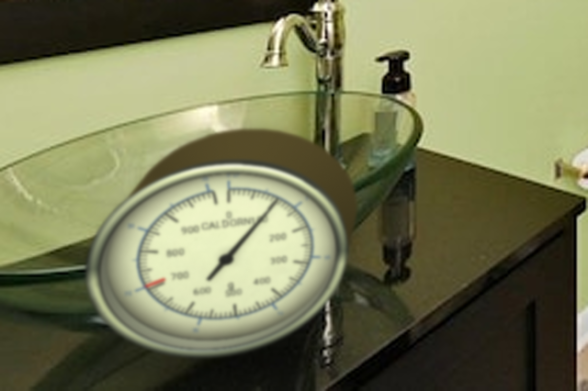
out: **100** g
